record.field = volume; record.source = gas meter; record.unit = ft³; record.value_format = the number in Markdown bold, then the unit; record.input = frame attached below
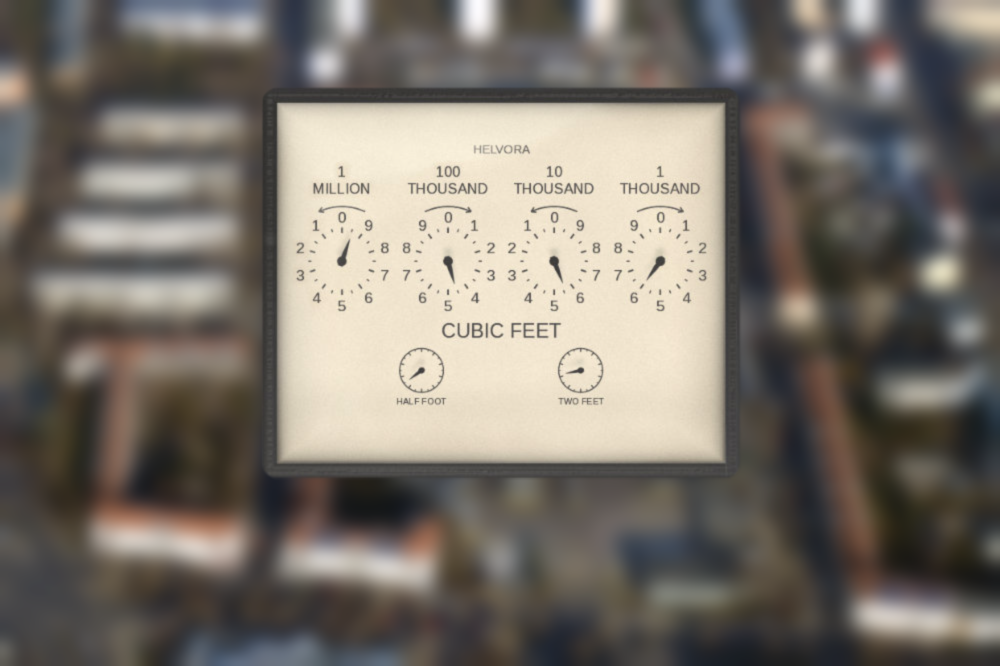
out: **945600** ft³
